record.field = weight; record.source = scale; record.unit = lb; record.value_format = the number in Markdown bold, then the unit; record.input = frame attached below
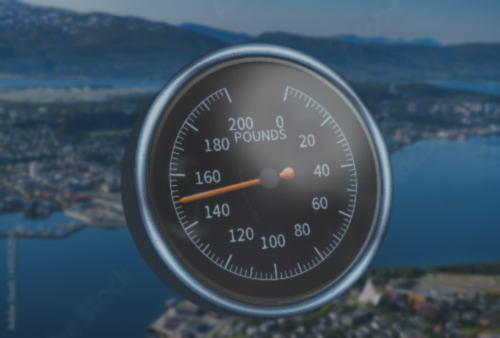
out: **150** lb
